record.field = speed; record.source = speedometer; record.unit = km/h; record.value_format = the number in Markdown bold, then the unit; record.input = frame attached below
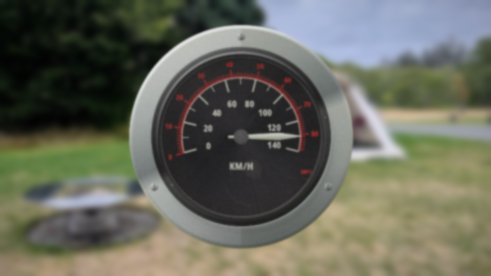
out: **130** km/h
